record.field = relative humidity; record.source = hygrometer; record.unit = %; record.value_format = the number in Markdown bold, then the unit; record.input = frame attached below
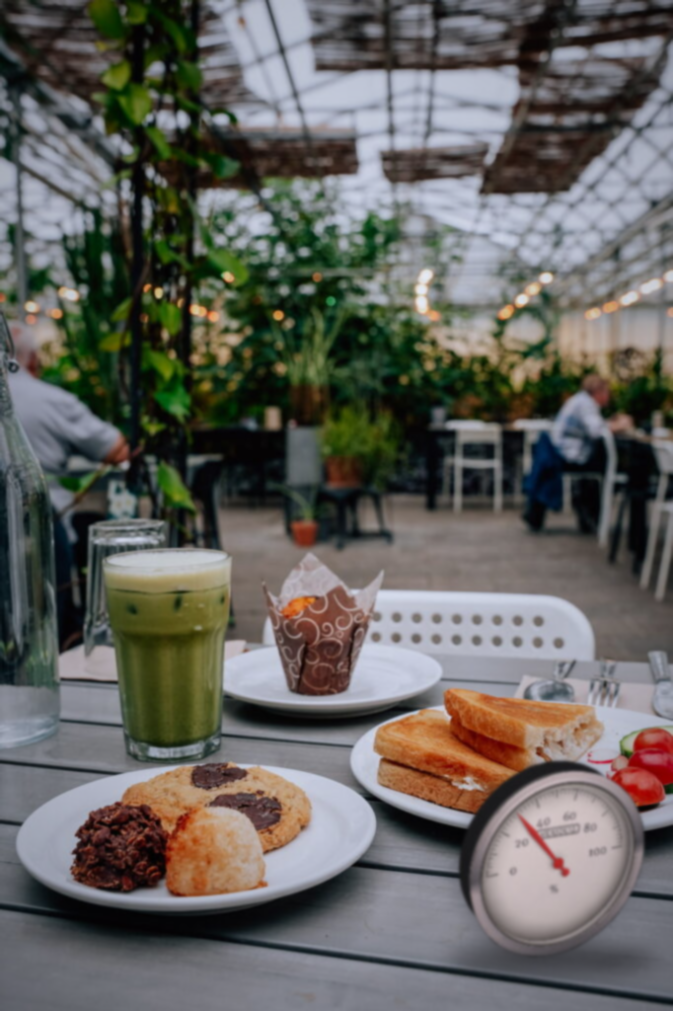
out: **30** %
